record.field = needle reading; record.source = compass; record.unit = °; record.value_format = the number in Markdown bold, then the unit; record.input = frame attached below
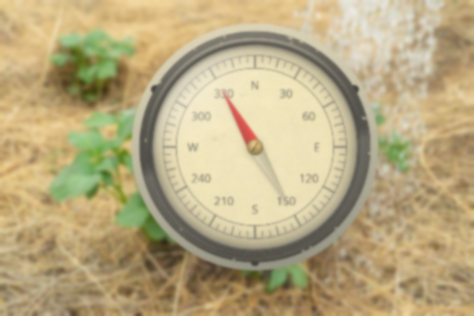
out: **330** °
